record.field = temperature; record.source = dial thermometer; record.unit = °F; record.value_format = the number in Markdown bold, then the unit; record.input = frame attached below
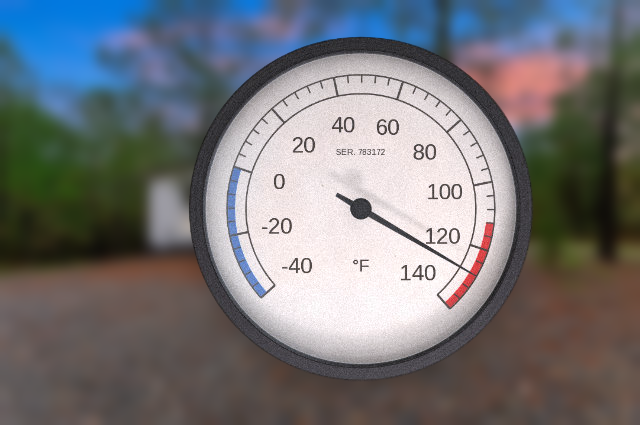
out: **128** °F
